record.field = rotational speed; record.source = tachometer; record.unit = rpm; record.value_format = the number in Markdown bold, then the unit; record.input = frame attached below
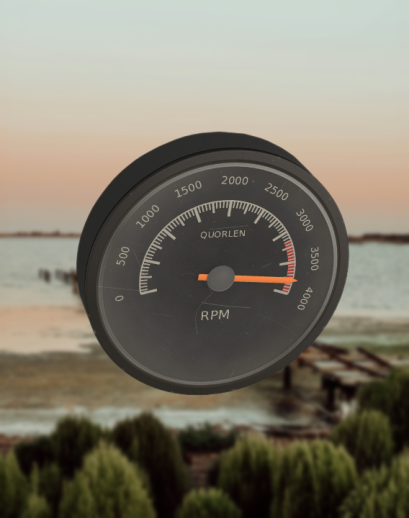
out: **3750** rpm
